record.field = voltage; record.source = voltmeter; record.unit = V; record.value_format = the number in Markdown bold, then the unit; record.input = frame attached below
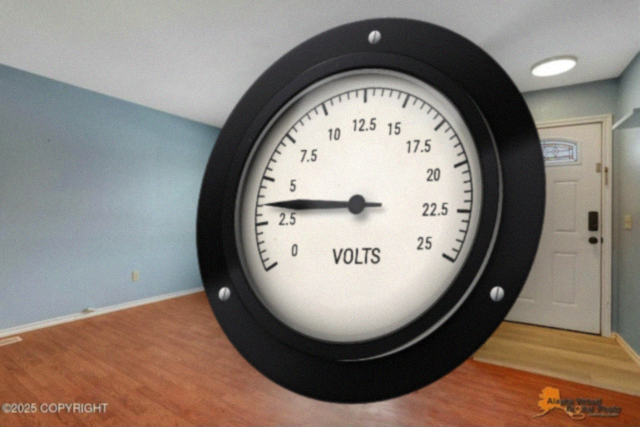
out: **3.5** V
